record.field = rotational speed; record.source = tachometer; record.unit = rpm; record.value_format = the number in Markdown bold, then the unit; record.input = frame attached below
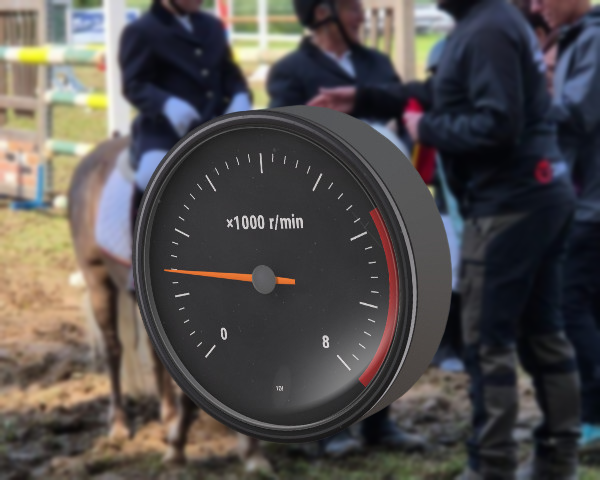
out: **1400** rpm
